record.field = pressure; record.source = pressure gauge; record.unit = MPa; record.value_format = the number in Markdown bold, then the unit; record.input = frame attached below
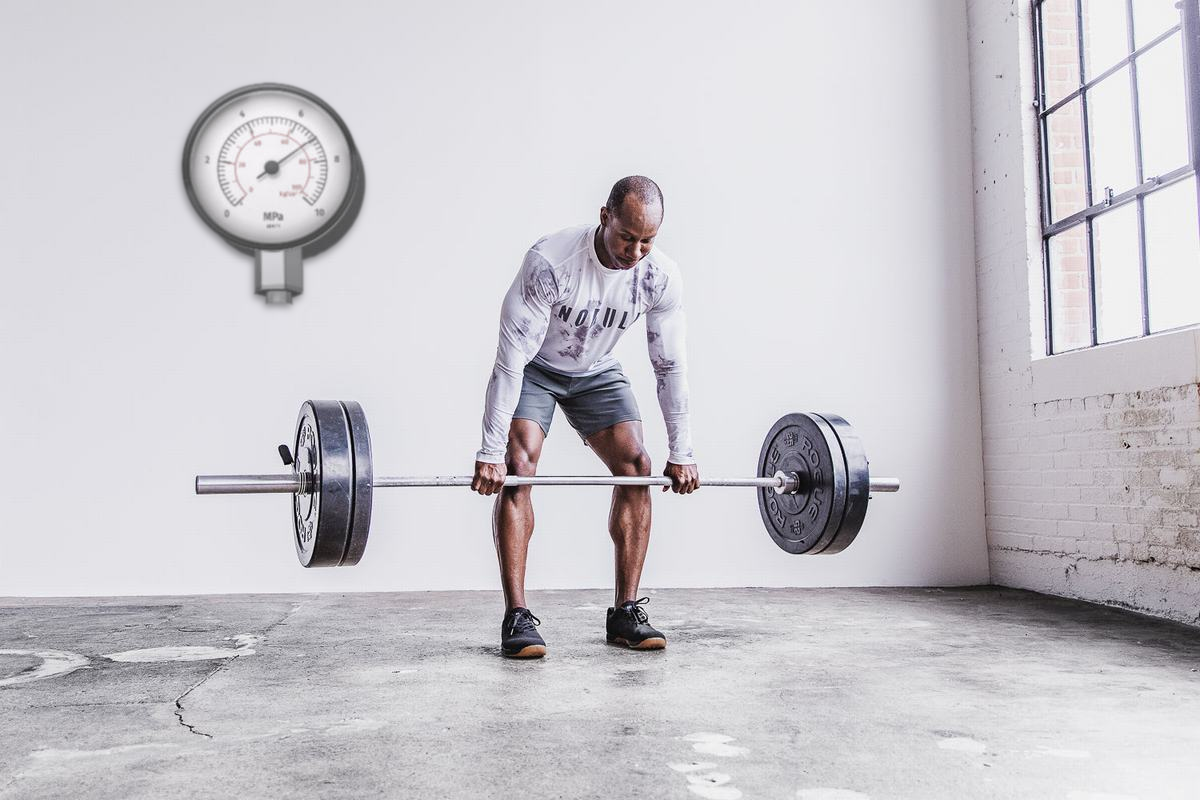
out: **7** MPa
